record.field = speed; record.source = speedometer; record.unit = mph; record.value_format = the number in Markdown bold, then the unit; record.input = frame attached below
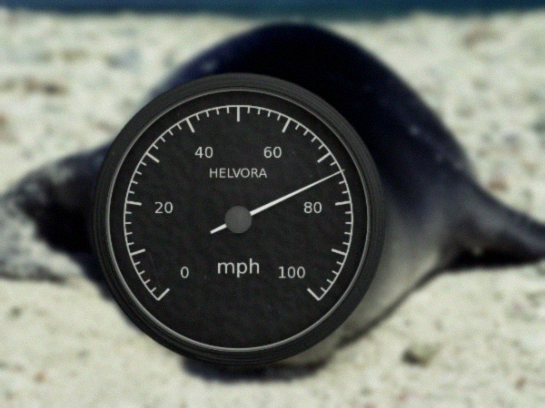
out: **74** mph
